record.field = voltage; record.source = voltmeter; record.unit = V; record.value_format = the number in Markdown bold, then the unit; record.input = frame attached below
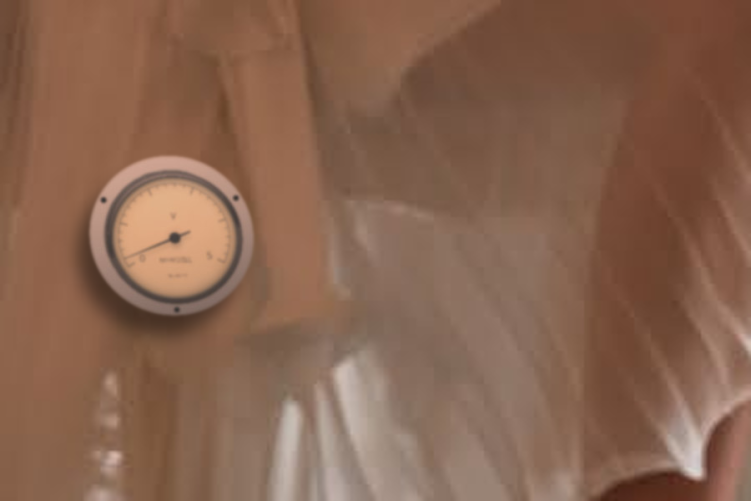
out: **0.2** V
